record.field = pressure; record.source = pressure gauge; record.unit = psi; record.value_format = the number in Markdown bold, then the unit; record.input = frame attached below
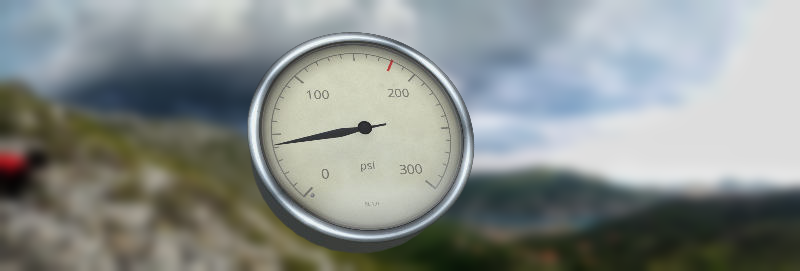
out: **40** psi
